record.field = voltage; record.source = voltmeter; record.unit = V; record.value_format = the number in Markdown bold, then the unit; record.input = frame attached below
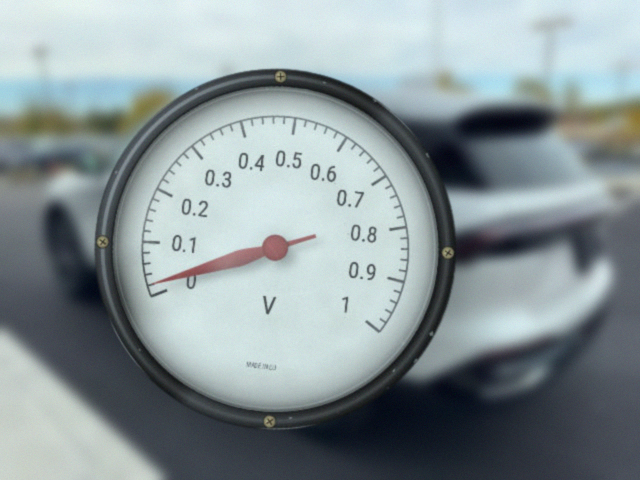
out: **0.02** V
